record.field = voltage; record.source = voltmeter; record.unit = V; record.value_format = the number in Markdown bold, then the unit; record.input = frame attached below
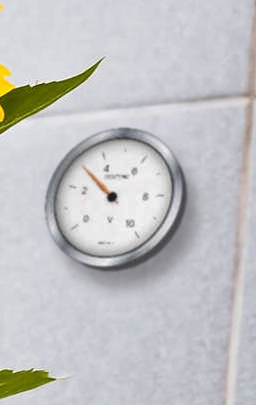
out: **3** V
